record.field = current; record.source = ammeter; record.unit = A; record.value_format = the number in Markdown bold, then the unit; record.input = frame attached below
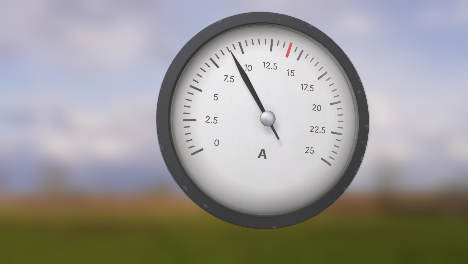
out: **9** A
